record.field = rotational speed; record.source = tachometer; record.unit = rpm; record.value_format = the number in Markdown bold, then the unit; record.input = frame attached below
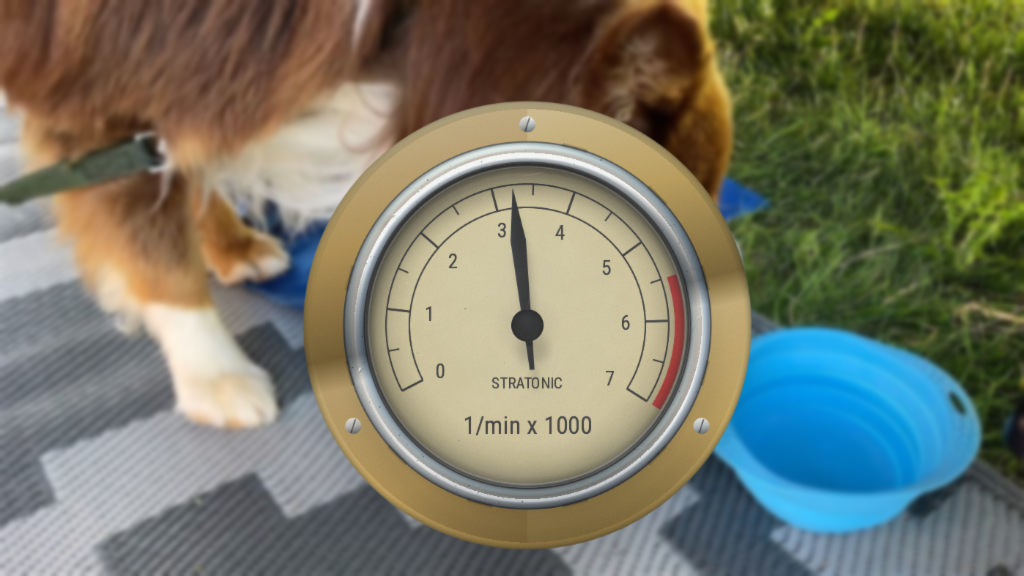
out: **3250** rpm
